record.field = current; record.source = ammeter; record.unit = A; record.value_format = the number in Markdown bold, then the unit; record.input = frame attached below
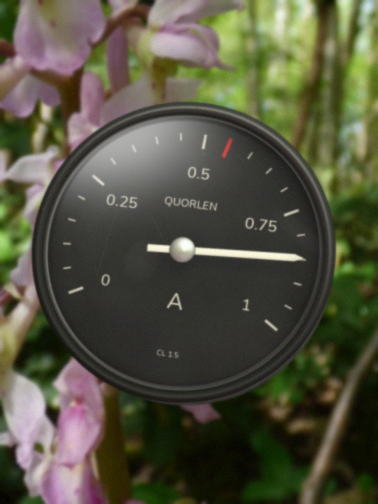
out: **0.85** A
